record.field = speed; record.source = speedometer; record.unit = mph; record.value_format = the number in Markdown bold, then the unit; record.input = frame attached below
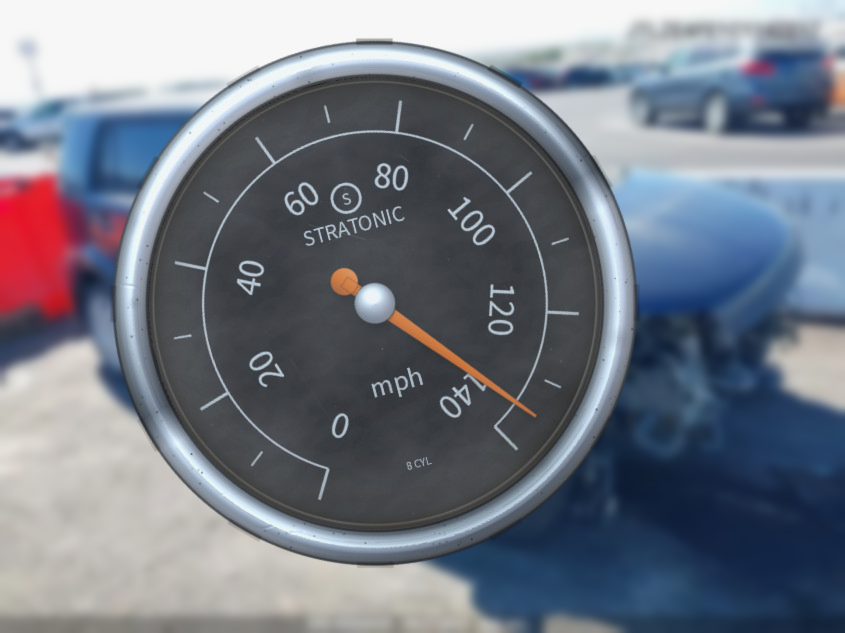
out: **135** mph
